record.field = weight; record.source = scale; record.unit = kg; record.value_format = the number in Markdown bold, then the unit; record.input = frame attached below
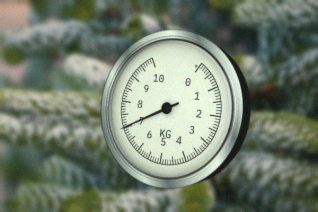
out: **7** kg
